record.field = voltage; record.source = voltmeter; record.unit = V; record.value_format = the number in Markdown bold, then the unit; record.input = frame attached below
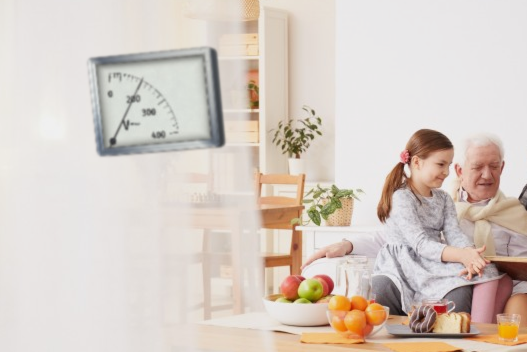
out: **200** V
